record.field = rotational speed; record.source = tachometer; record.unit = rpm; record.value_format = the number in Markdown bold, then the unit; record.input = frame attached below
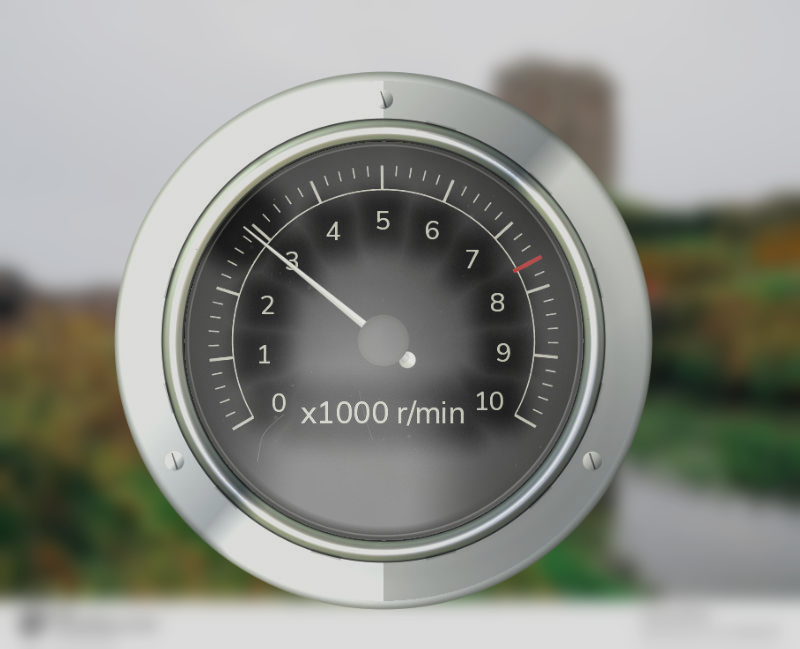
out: **2900** rpm
